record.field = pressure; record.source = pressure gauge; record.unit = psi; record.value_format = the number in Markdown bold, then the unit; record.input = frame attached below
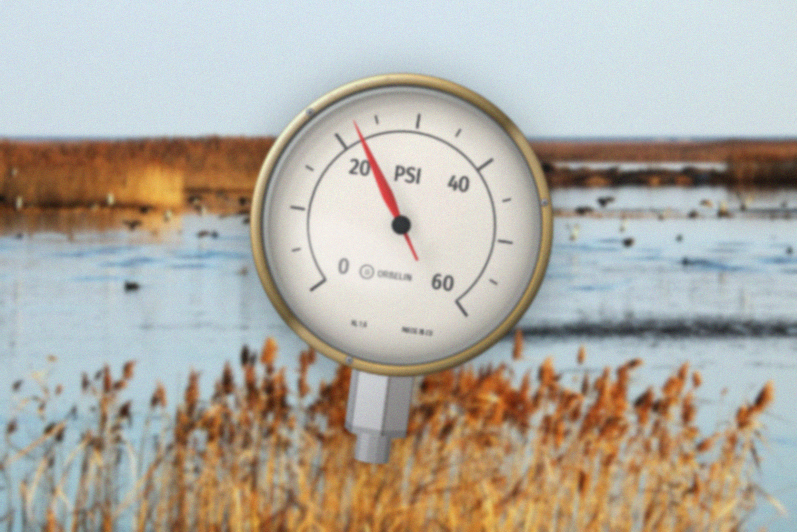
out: **22.5** psi
